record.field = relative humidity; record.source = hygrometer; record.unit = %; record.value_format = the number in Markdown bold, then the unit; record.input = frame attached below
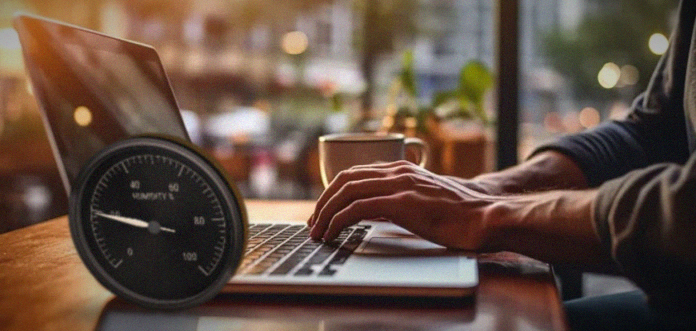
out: **20** %
